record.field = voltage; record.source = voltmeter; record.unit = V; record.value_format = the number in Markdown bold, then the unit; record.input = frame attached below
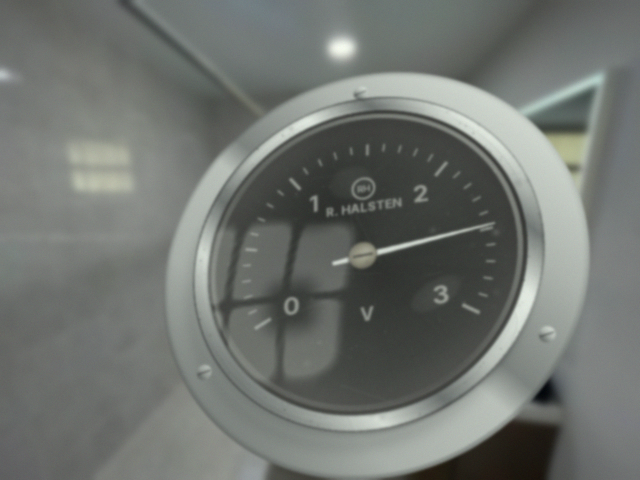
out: **2.5** V
